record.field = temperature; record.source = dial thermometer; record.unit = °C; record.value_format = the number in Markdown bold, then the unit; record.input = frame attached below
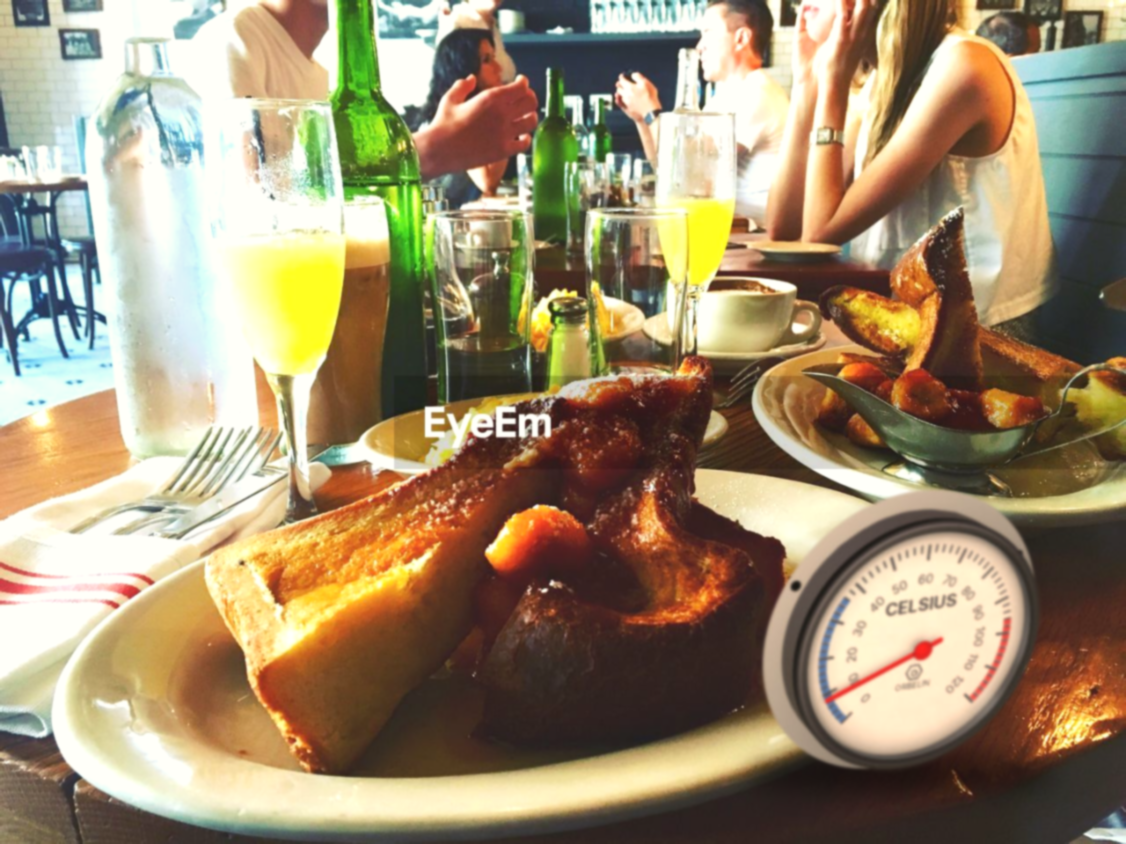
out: **10** °C
